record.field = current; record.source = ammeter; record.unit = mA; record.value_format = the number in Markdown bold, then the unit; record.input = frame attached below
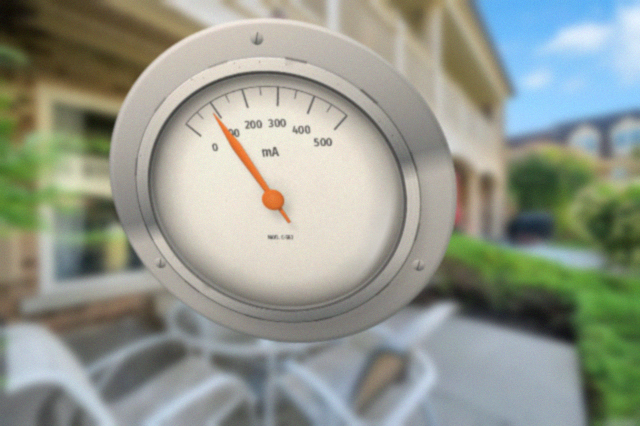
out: **100** mA
